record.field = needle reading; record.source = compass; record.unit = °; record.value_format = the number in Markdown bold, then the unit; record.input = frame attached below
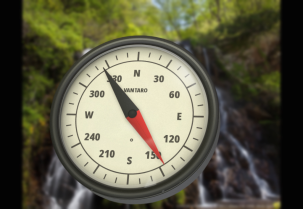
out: **145** °
